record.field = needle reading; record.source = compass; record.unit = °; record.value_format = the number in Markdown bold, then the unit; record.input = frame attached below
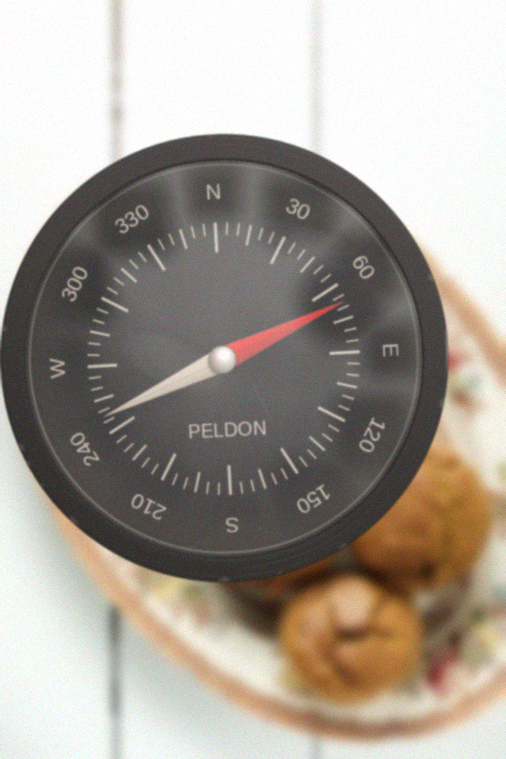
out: **67.5** °
